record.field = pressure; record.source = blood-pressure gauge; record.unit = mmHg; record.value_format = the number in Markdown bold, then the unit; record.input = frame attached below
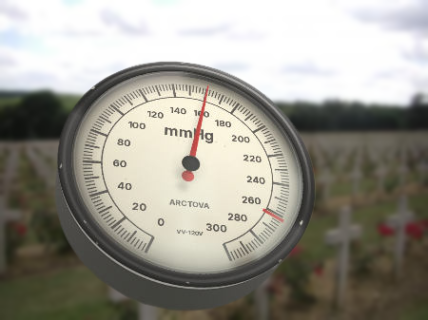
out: **160** mmHg
